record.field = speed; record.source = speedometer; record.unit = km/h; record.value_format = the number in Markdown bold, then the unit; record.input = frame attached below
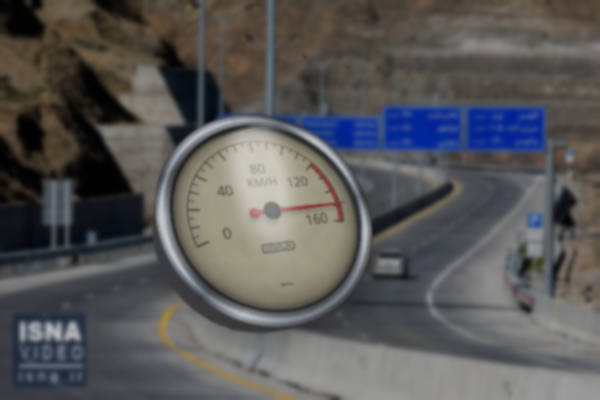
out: **150** km/h
